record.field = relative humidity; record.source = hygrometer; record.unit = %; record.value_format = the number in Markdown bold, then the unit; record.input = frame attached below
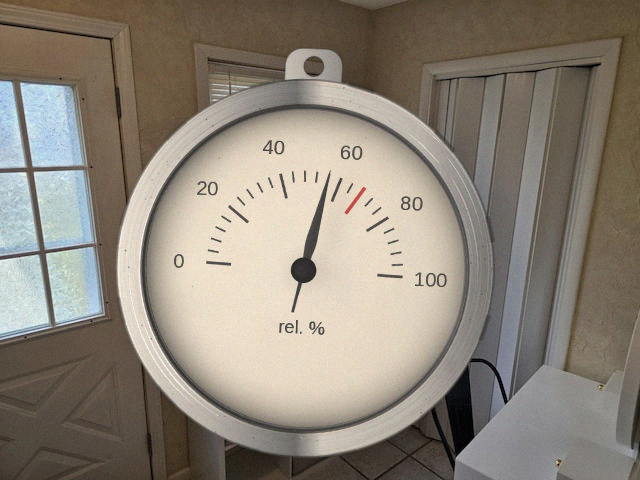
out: **56** %
